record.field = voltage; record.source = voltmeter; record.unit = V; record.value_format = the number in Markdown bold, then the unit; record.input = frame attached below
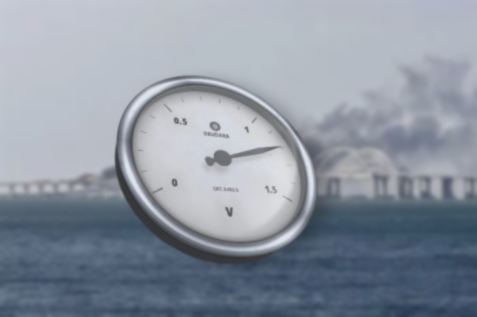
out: **1.2** V
